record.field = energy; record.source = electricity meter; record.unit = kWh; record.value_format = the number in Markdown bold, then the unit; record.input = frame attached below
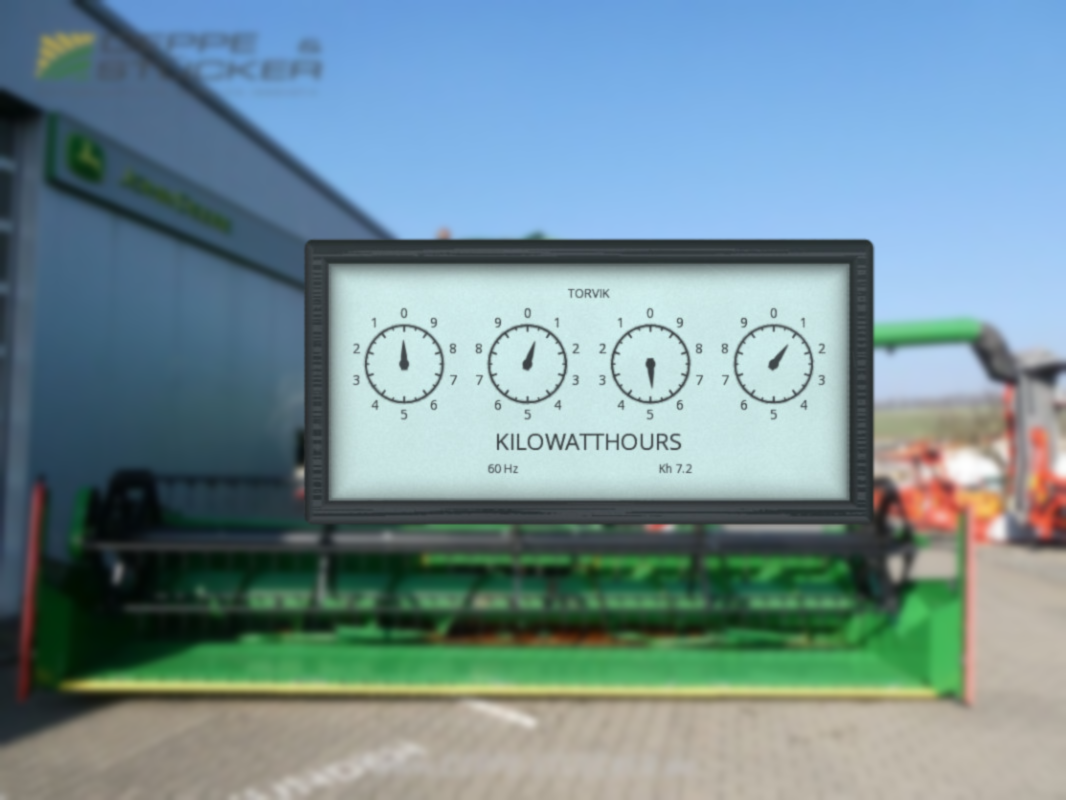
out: **51** kWh
